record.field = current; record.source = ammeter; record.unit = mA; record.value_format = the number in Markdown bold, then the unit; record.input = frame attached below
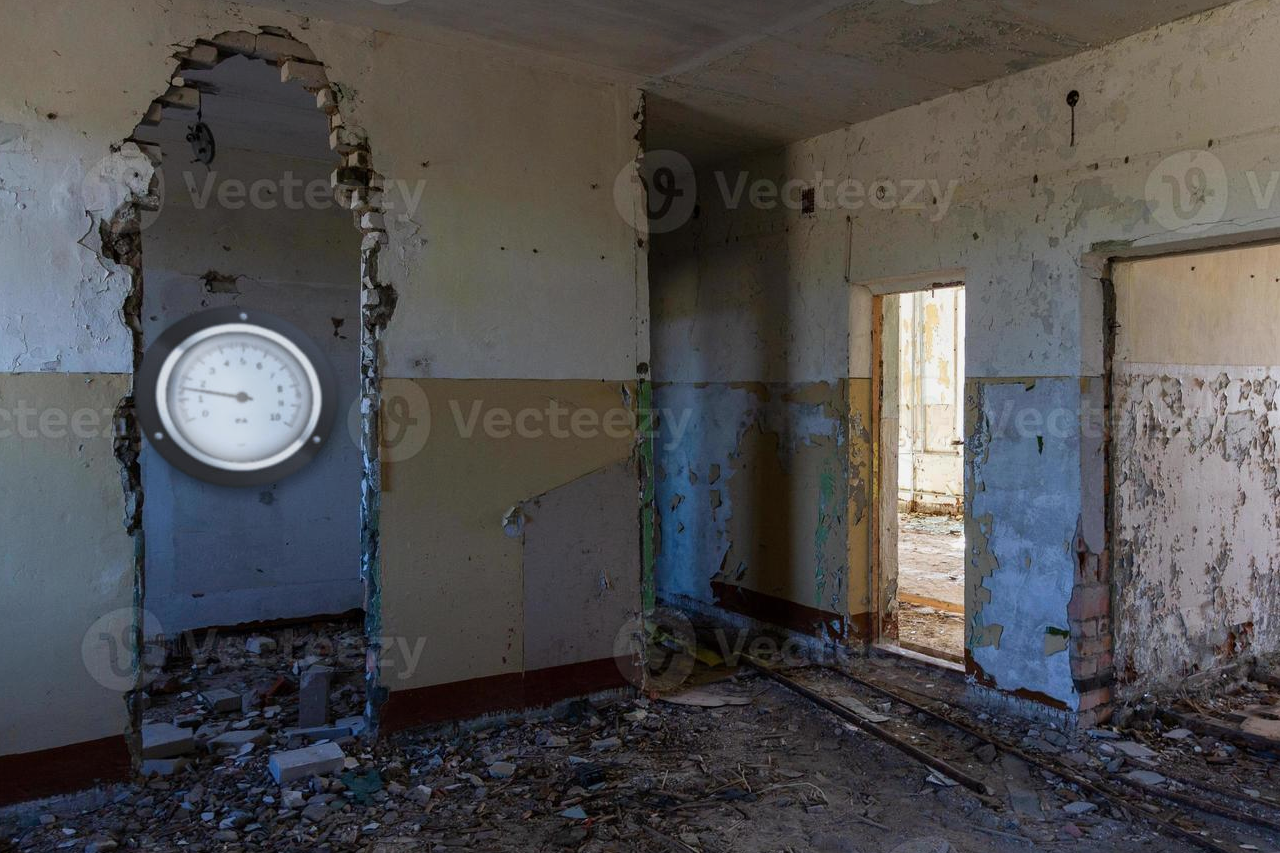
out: **1.5** mA
